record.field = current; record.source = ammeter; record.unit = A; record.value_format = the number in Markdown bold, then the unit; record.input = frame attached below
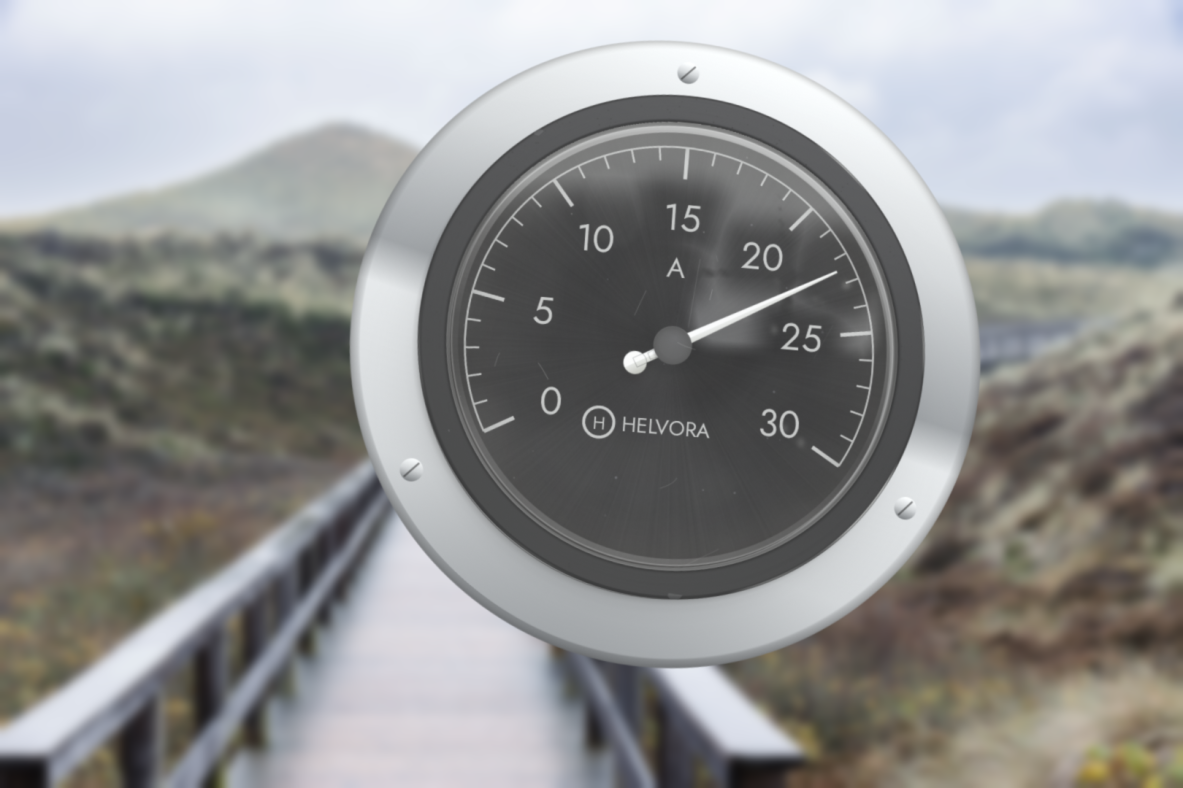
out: **22.5** A
